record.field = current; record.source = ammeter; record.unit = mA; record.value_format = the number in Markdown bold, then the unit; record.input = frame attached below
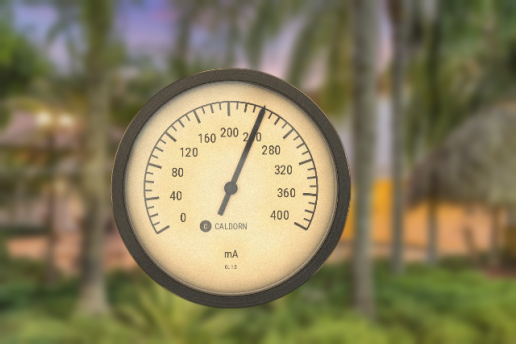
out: **240** mA
